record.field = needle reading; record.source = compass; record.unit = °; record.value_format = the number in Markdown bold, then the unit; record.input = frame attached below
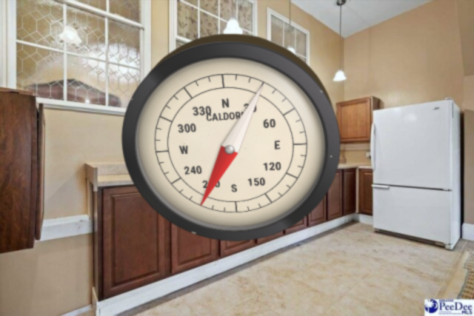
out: **210** °
